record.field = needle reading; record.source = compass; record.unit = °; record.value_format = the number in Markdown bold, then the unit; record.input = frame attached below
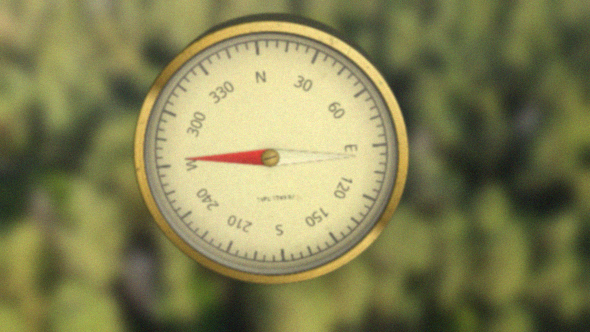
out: **275** °
